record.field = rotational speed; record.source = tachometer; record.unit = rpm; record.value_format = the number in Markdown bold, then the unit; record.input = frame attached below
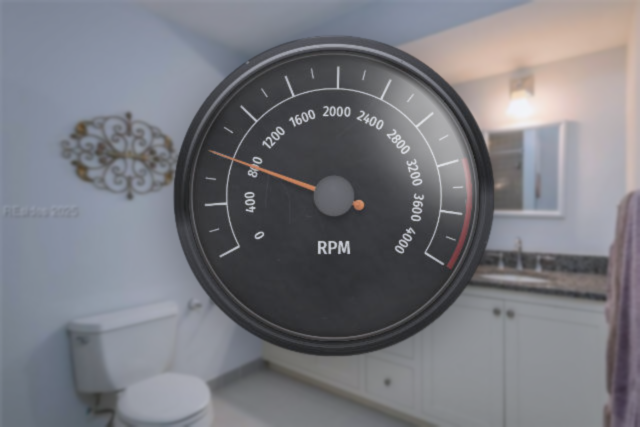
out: **800** rpm
